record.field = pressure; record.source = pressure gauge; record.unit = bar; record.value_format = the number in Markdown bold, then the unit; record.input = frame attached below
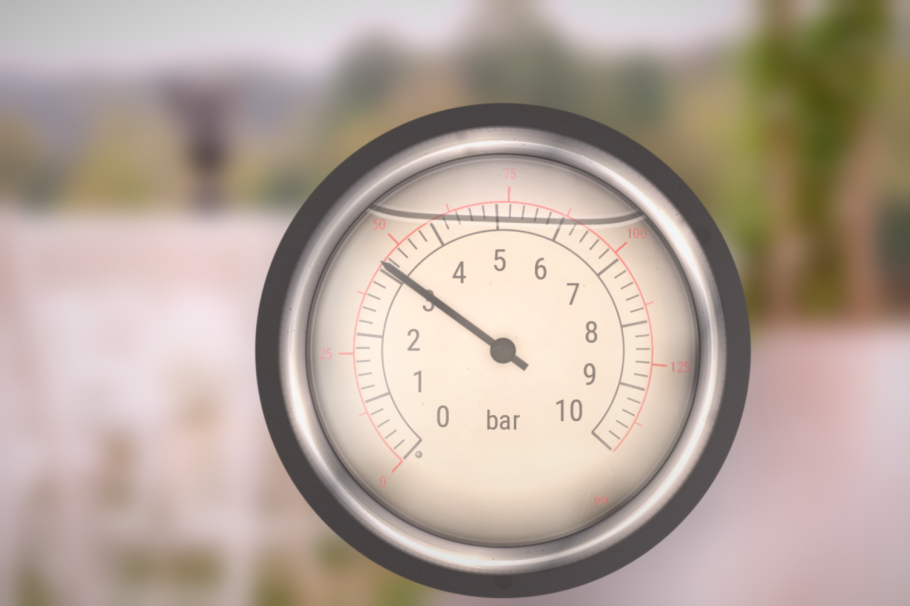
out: **3.1** bar
